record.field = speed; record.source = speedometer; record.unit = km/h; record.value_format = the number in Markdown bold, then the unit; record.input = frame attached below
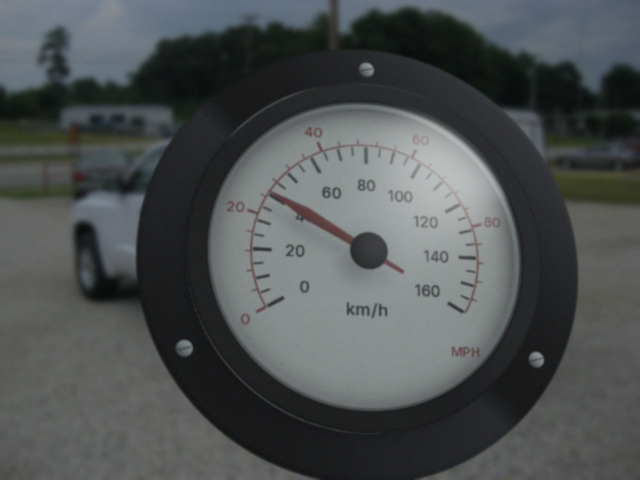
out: **40** km/h
